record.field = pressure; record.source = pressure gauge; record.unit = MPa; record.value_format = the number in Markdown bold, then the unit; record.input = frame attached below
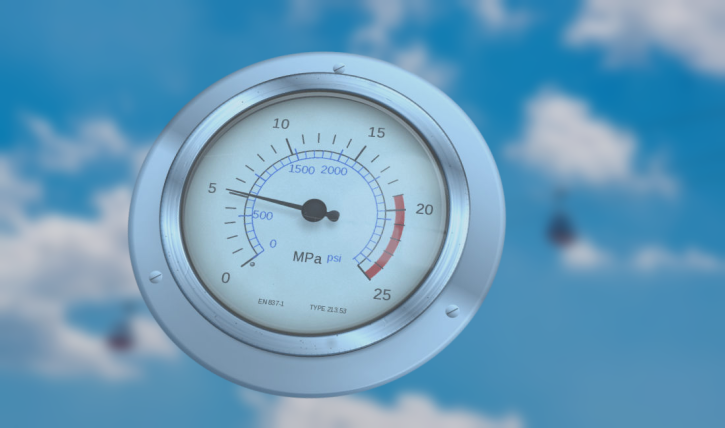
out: **5** MPa
